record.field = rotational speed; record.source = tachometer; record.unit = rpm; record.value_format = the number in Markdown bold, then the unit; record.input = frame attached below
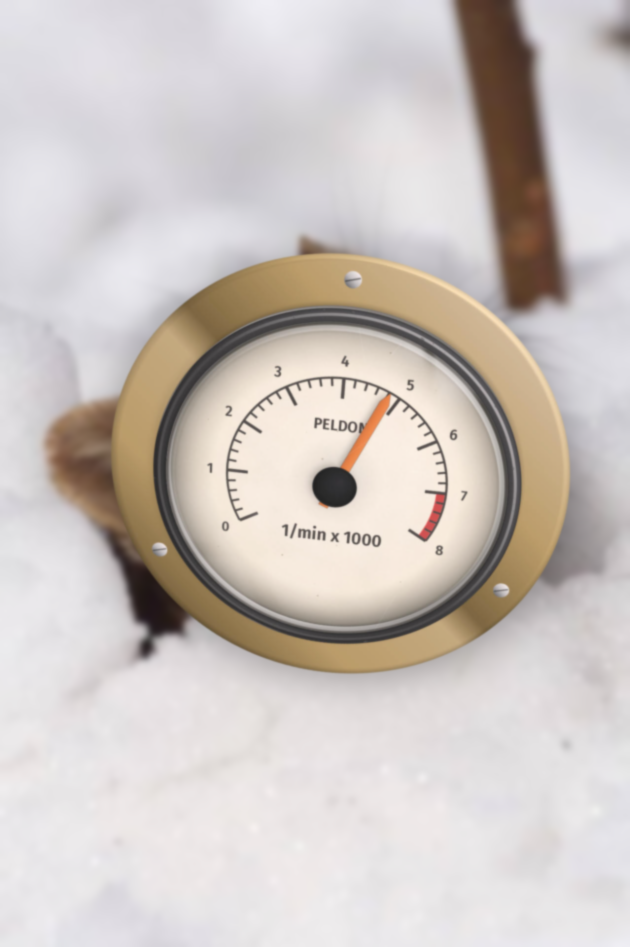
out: **4800** rpm
